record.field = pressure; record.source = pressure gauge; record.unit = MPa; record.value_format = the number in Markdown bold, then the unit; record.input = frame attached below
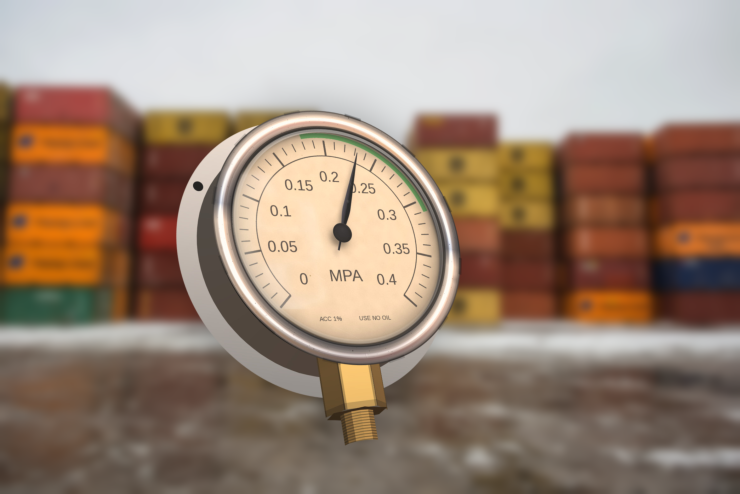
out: **0.23** MPa
